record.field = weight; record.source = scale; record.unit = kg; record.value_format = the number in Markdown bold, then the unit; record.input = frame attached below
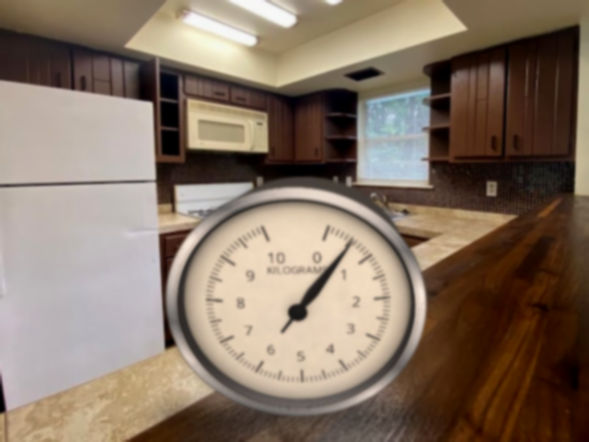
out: **0.5** kg
